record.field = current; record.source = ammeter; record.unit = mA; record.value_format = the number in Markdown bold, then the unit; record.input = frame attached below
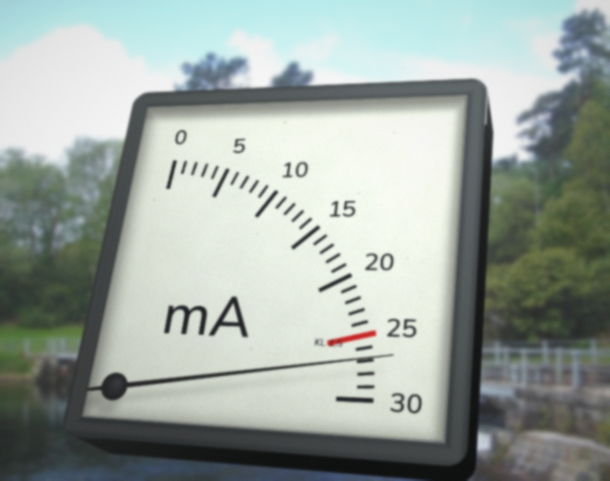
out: **27** mA
